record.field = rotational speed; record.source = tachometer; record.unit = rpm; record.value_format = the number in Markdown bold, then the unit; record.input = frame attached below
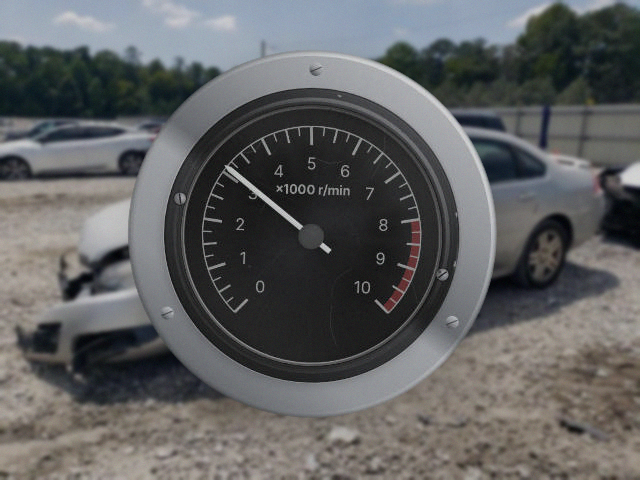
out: **3125** rpm
